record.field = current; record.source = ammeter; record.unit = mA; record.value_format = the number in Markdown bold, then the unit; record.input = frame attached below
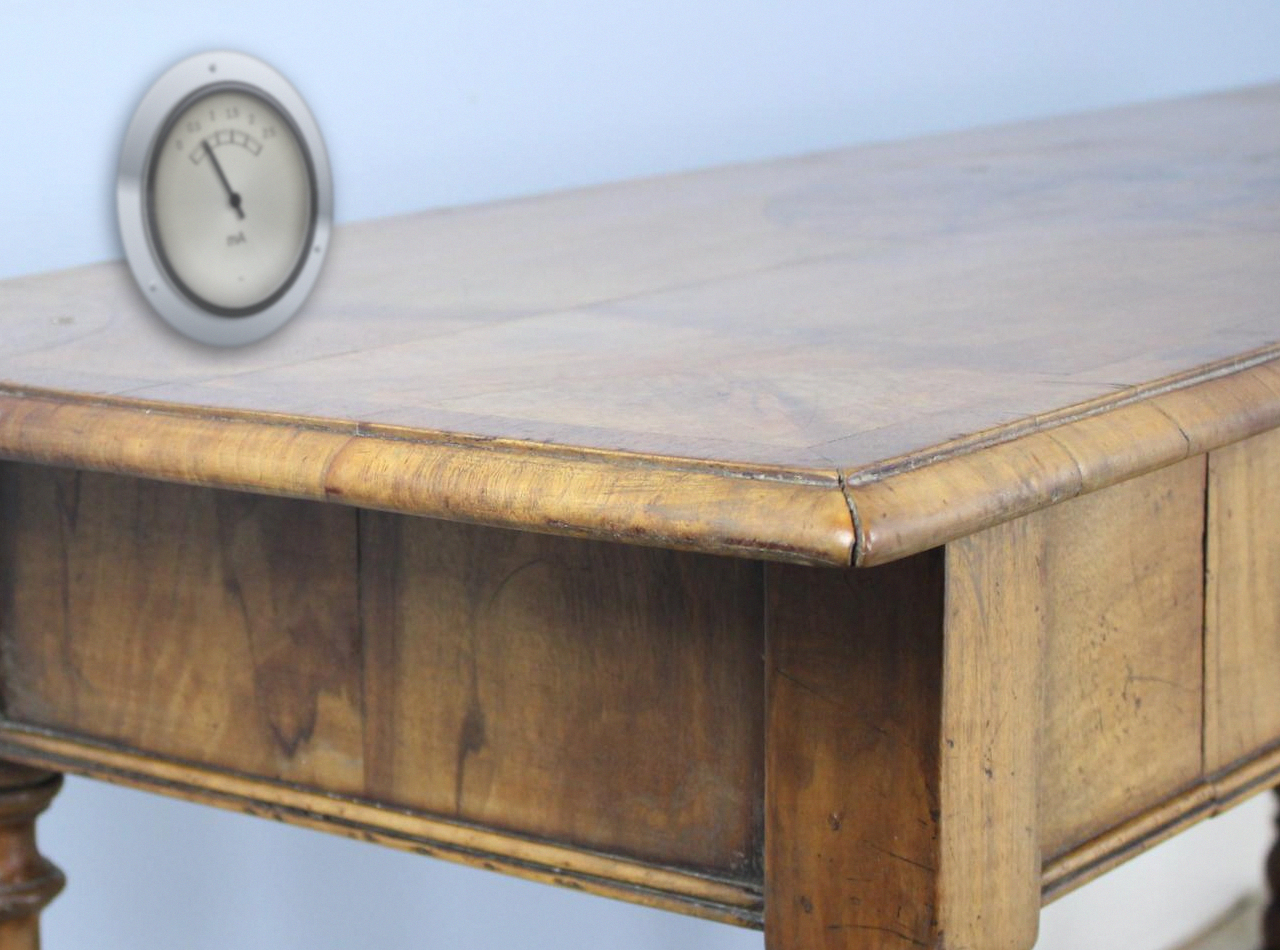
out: **0.5** mA
